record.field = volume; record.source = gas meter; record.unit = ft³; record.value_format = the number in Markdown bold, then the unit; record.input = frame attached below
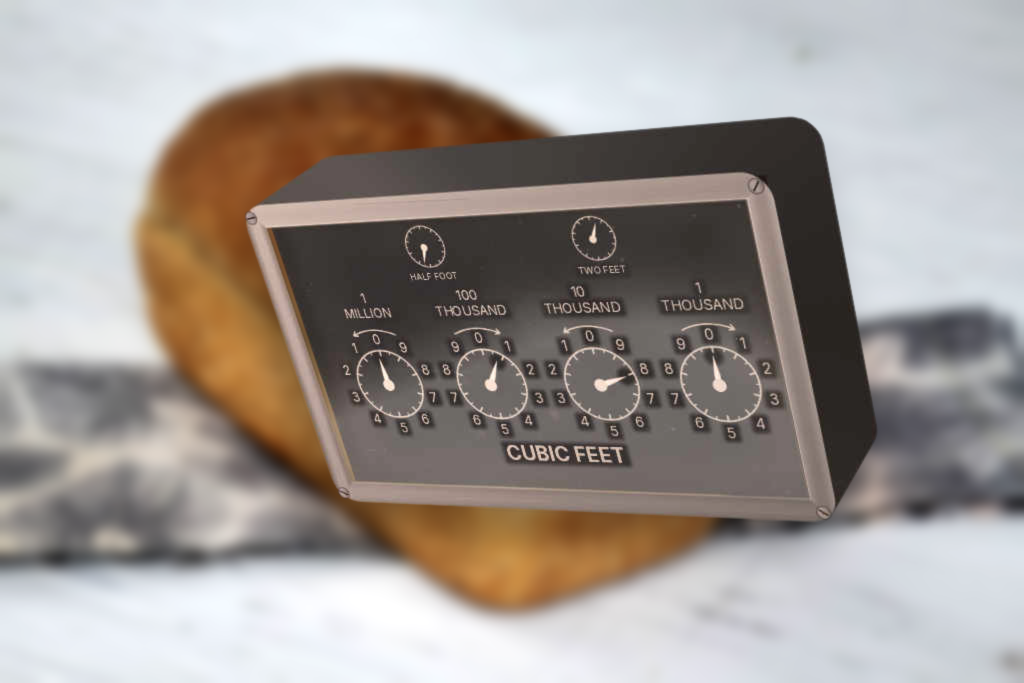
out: **8000** ft³
